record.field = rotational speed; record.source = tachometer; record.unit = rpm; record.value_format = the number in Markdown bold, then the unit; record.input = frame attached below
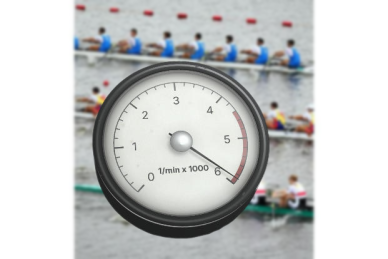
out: **5900** rpm
